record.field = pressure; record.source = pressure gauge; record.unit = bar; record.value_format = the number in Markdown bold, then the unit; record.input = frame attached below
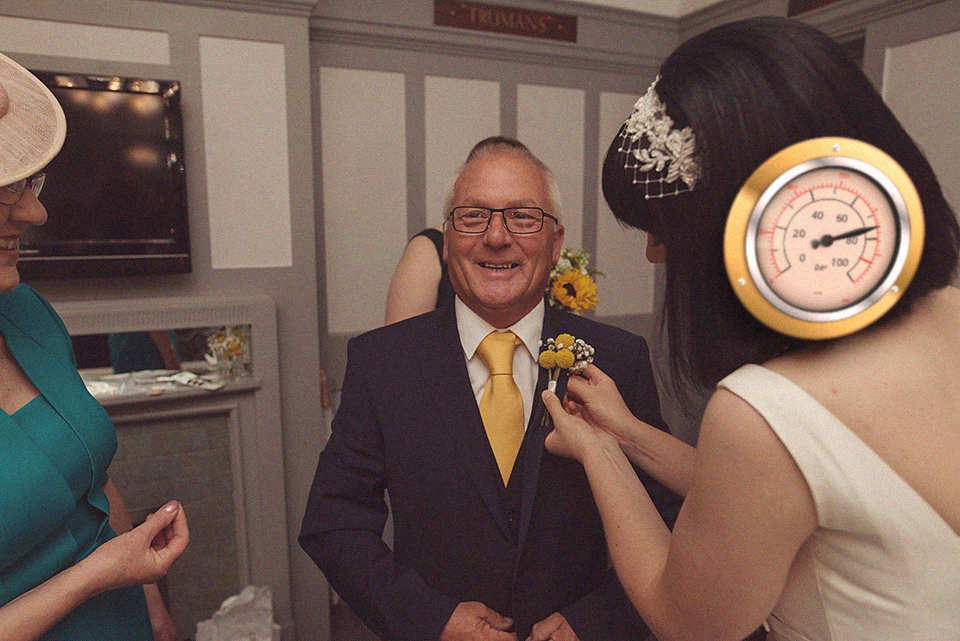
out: **75** bar
